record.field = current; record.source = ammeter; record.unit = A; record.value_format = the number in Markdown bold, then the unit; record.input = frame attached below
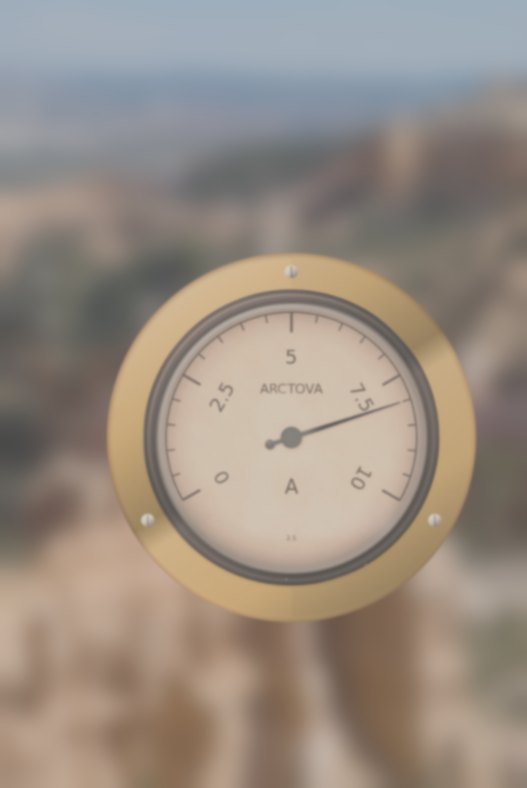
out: **8** A
